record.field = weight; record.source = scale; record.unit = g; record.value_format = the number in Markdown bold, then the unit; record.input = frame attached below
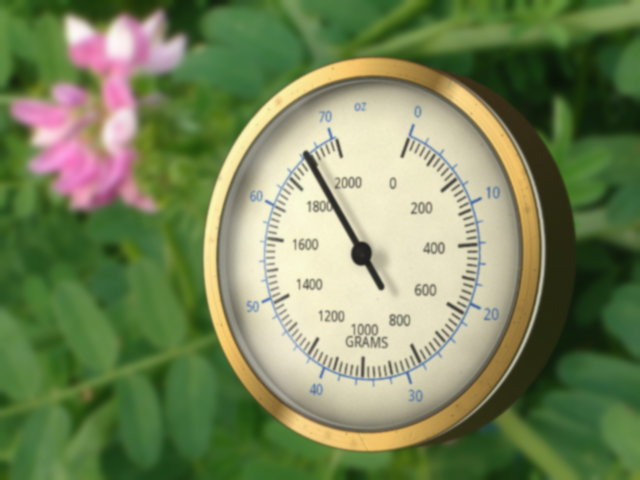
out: **1900** g
